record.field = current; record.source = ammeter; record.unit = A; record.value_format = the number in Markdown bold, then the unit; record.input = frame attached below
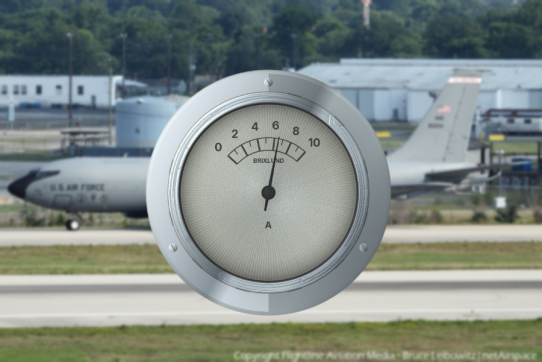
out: **6.5** A
